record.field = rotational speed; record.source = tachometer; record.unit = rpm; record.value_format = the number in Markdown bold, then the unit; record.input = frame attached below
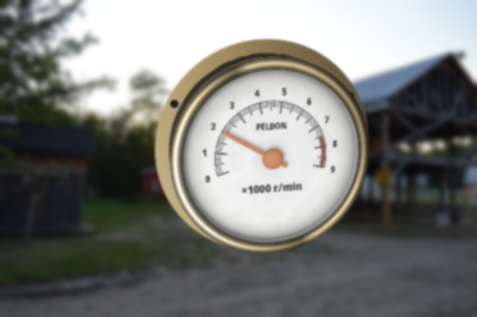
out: **2000** rpm
